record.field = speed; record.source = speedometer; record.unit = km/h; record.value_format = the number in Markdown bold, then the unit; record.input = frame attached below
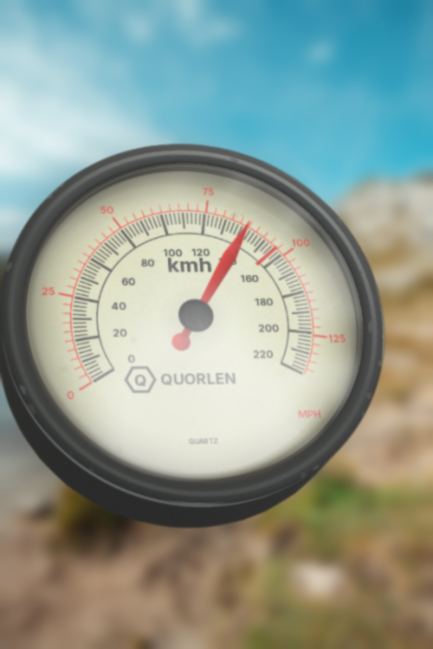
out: **140** km/h
